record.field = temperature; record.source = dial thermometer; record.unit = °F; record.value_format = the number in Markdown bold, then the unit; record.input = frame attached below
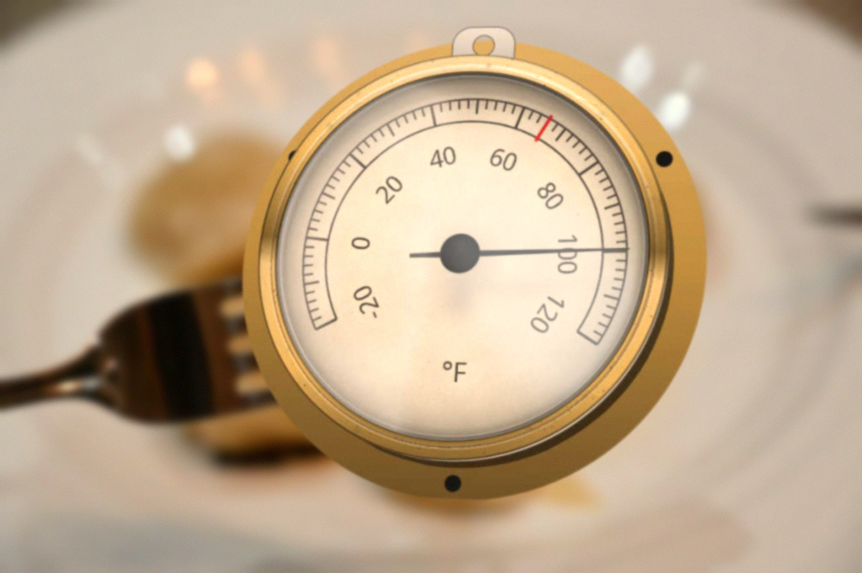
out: **100** °F
